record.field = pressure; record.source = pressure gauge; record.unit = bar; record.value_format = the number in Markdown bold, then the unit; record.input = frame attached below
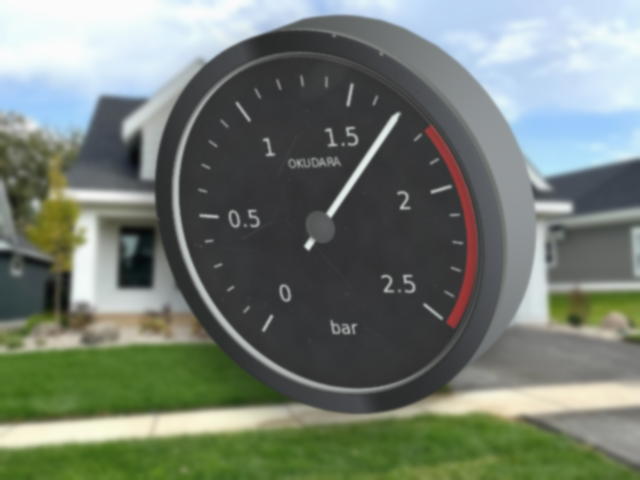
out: **1.7** bar
